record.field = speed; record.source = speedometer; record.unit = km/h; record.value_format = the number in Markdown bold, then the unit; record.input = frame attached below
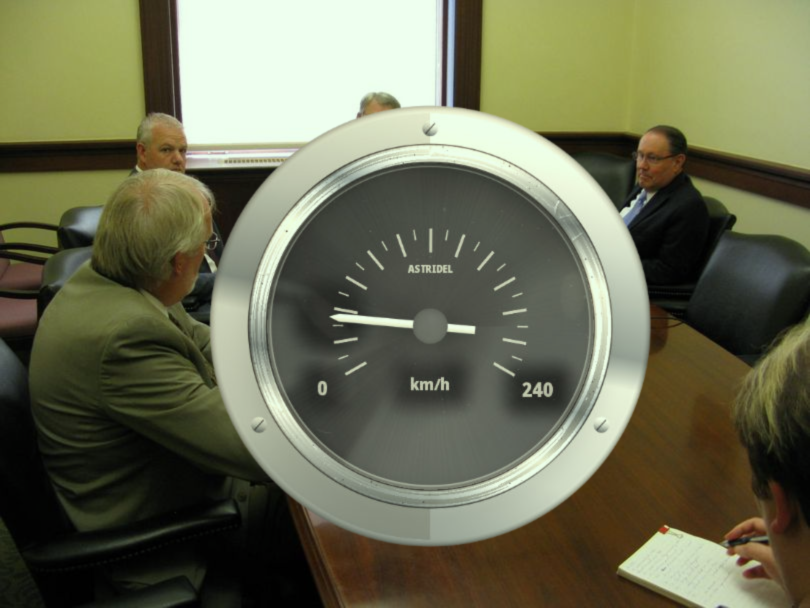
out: **35** km/h
